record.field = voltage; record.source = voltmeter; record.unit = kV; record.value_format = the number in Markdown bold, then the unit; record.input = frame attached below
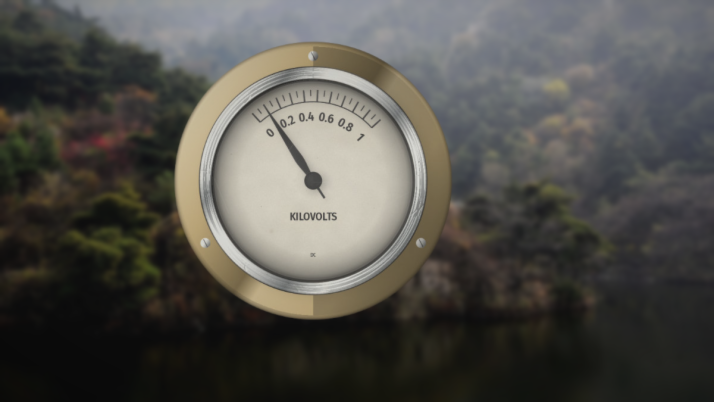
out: **0.1** kV
